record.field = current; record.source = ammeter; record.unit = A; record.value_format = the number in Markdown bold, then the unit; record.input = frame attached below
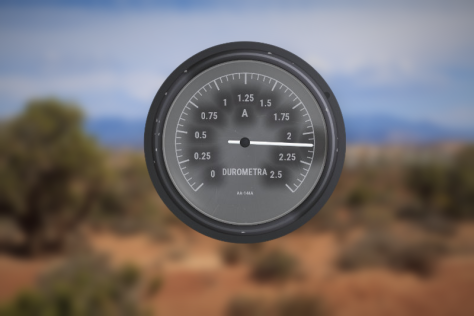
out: **2.1** A
